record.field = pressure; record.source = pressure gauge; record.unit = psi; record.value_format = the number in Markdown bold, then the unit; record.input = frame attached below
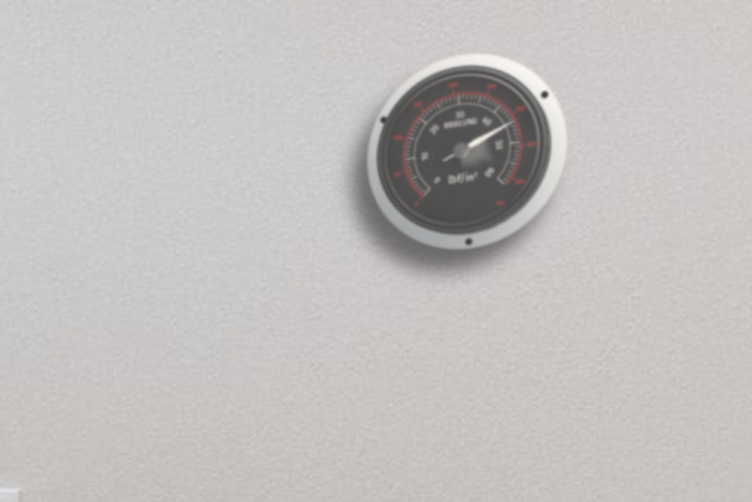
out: **45** psi
